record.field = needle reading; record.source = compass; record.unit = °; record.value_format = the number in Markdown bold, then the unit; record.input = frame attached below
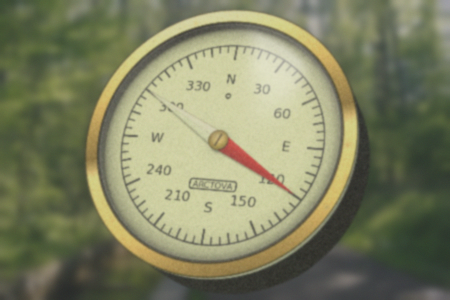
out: **120** °
